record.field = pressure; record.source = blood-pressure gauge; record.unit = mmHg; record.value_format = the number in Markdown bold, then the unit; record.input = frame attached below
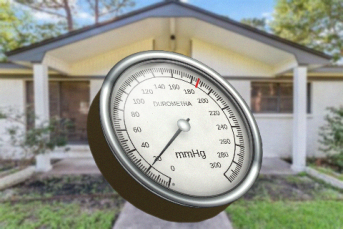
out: **20** mmHg
